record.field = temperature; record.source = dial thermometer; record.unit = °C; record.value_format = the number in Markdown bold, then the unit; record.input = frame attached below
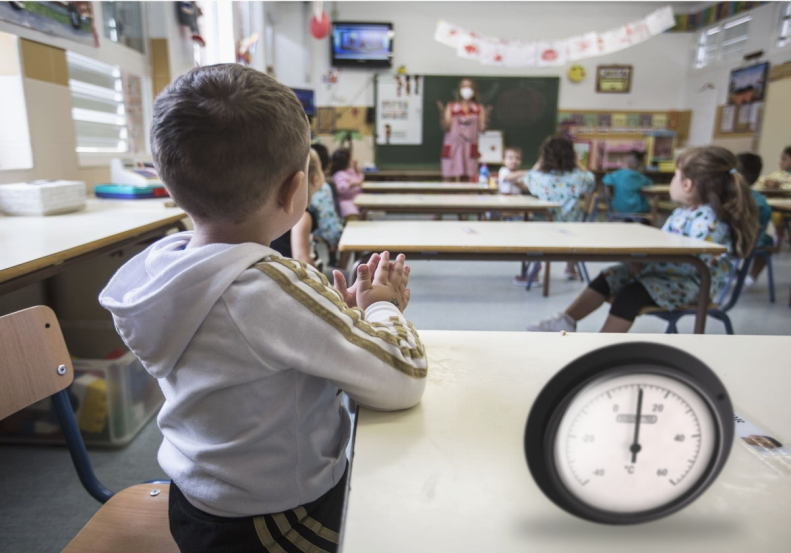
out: **10** °C
